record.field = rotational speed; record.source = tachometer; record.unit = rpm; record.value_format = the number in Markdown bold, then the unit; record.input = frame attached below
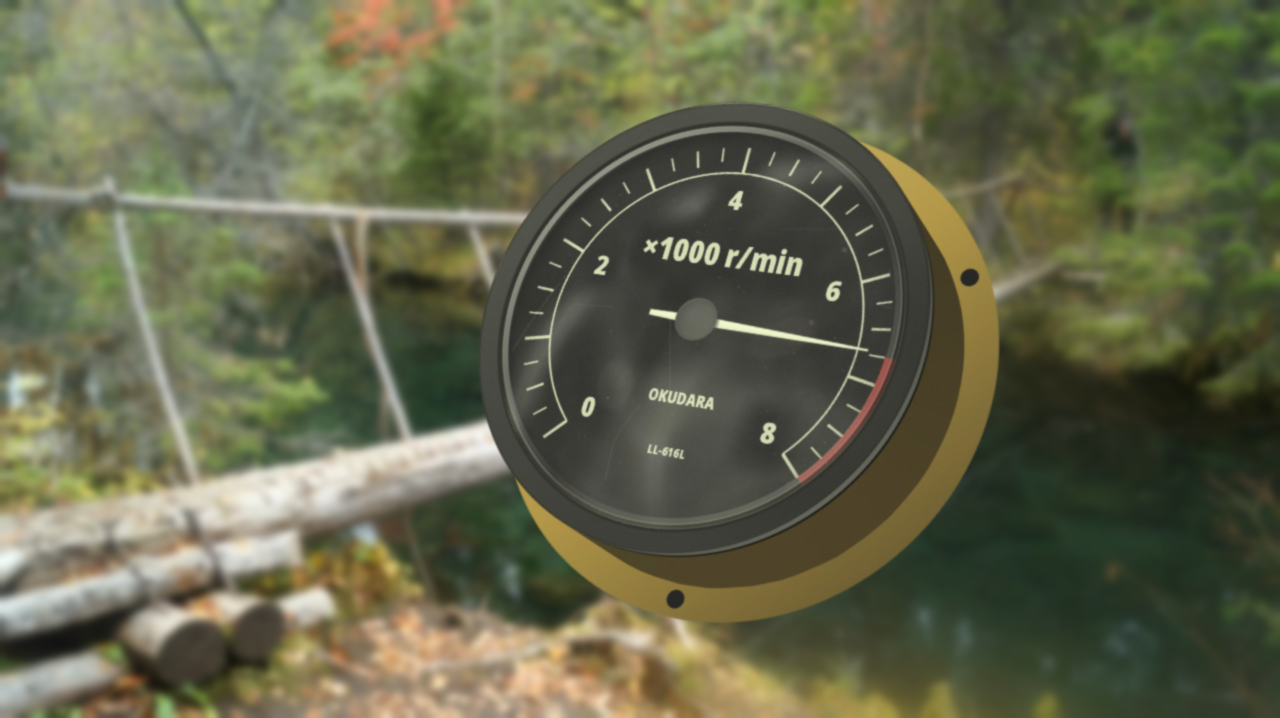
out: **6750** rpm
